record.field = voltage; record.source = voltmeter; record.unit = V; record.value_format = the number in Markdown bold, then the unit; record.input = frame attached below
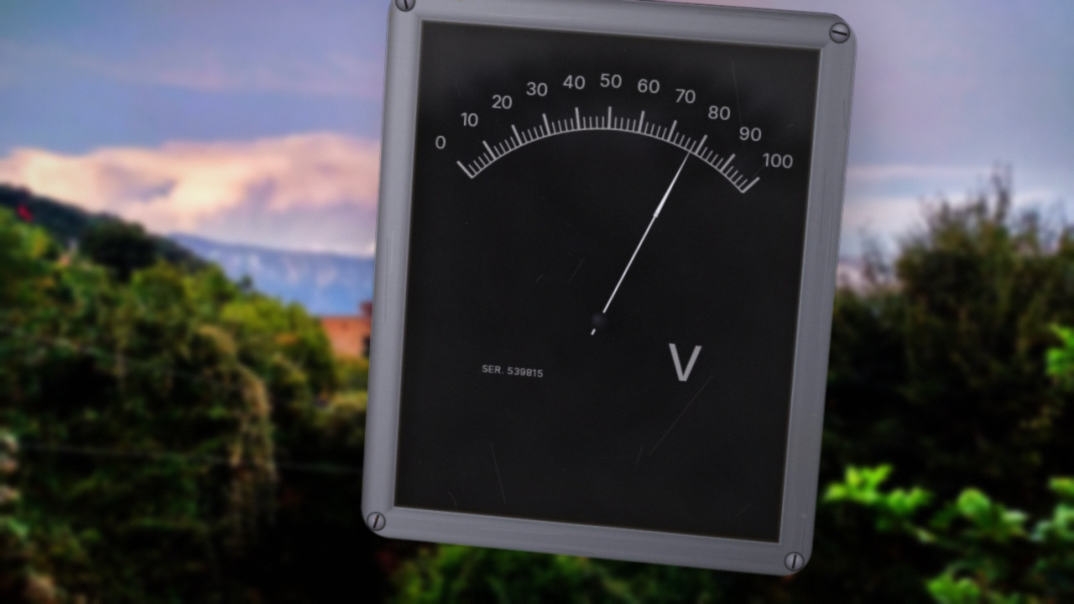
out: **78** V
